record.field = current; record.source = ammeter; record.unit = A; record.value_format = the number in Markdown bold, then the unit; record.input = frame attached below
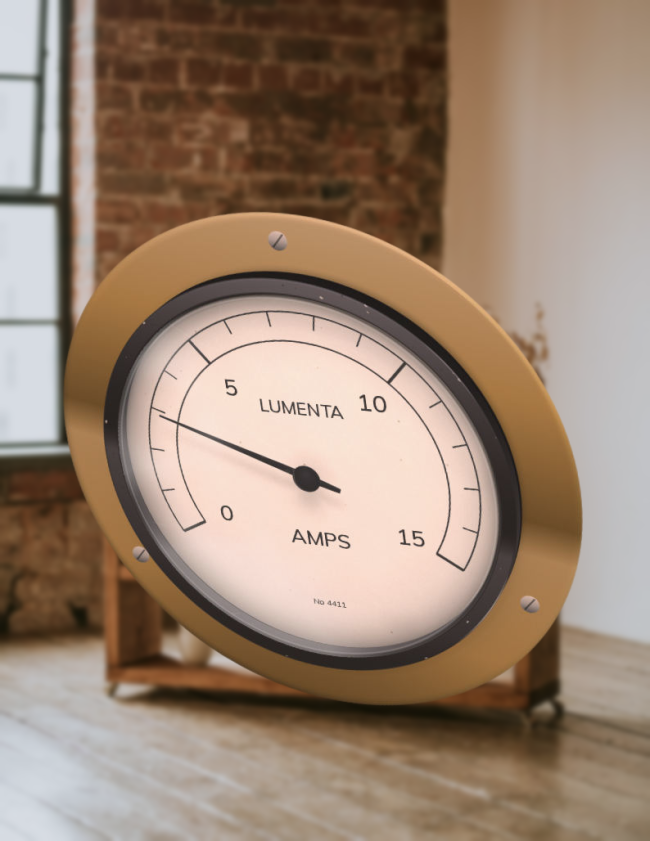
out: **3** A
